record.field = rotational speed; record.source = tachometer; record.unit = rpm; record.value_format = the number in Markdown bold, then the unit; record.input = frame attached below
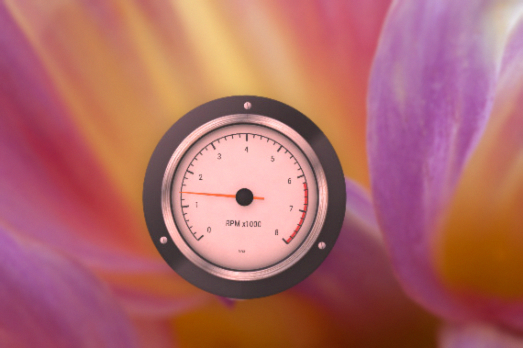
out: **1400** rpm
